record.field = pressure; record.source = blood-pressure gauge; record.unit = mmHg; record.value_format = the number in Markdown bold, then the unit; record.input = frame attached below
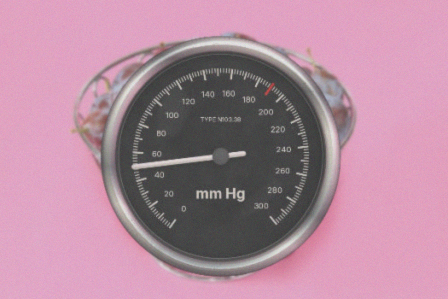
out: **50** mmHg
